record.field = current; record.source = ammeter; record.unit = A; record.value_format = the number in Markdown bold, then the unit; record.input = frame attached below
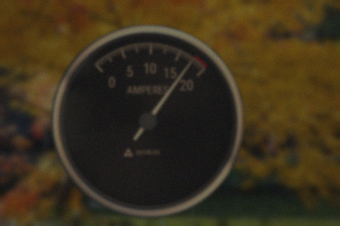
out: **17.5** A
